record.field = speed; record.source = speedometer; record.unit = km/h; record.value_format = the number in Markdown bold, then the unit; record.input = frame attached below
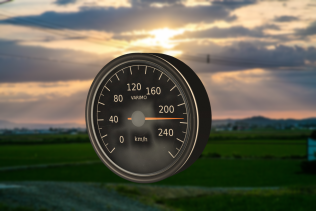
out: **215** km/h
